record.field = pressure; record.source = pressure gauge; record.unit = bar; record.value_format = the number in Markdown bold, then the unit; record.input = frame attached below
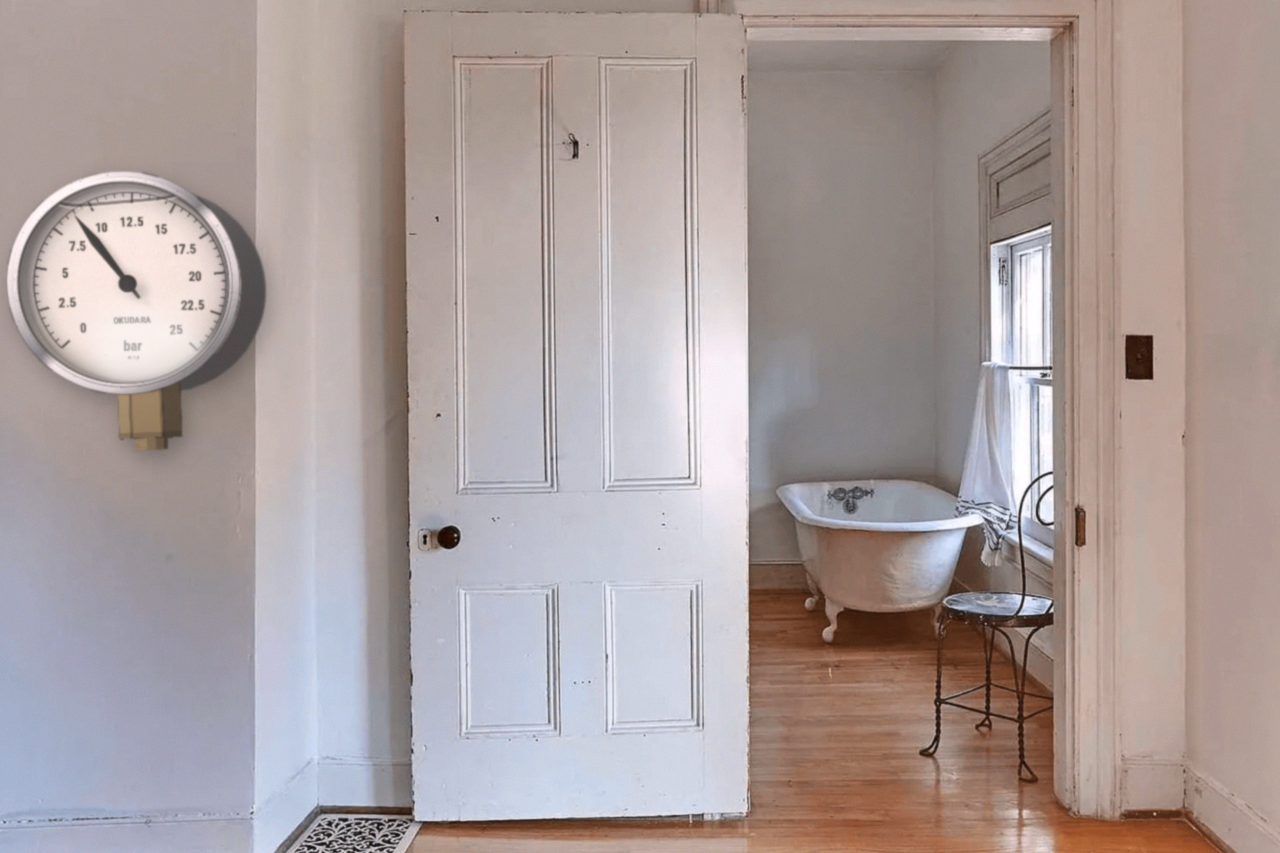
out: **9** bar
